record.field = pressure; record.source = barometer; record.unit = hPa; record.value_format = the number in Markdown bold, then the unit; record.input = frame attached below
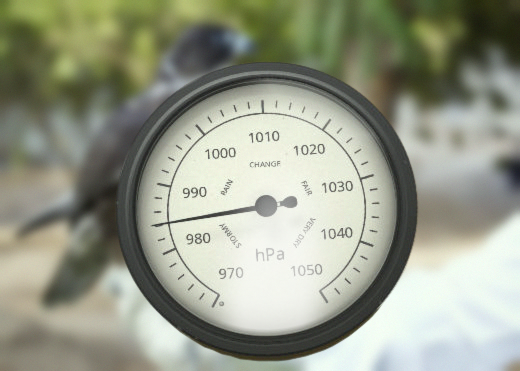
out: **984** hPa
